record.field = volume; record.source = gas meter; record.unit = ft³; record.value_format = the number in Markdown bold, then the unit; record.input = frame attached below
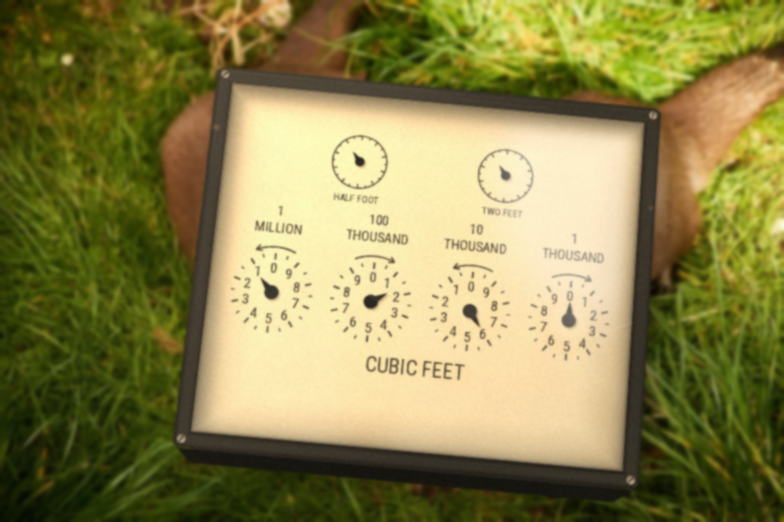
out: **116000** ft³
